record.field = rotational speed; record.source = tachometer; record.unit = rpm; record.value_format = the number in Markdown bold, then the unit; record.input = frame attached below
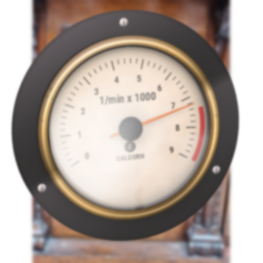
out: **7200** rpm
